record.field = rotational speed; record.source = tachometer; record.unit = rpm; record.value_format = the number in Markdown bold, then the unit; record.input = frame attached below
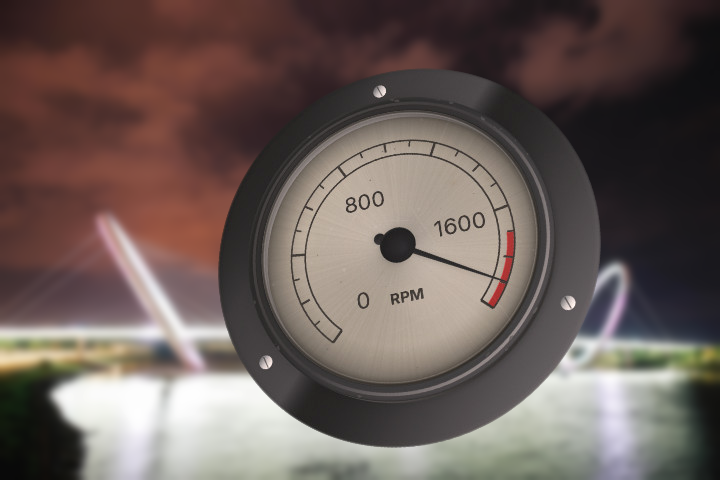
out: **1900** rpm
